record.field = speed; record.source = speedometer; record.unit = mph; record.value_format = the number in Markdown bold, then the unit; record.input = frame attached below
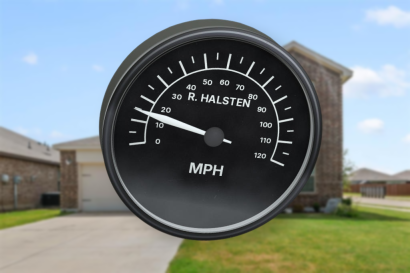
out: **15** mph
